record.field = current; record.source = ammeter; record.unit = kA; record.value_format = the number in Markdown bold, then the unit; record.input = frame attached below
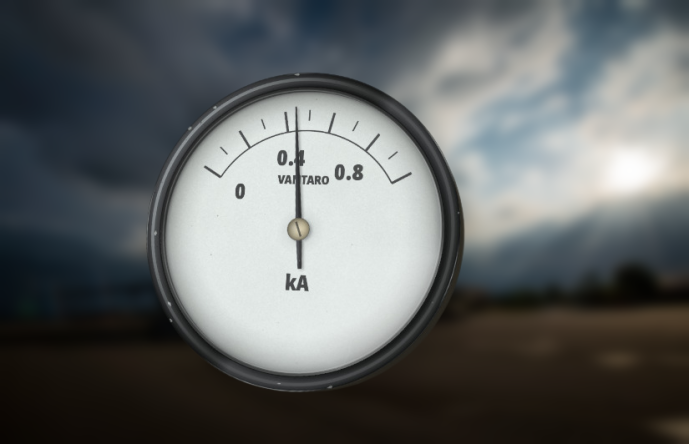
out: **0.45** kA
